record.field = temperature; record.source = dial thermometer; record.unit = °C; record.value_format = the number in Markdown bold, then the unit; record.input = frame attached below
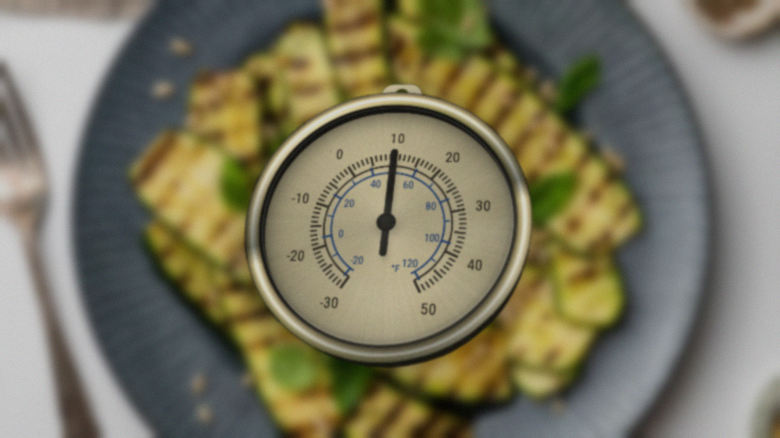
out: **10** °C
